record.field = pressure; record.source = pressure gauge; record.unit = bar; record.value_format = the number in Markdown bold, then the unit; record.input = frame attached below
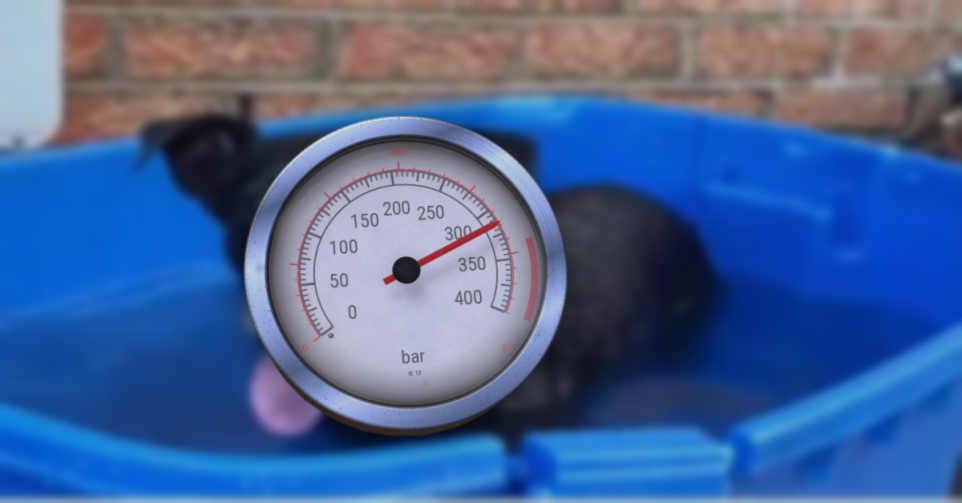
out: **315** bar
